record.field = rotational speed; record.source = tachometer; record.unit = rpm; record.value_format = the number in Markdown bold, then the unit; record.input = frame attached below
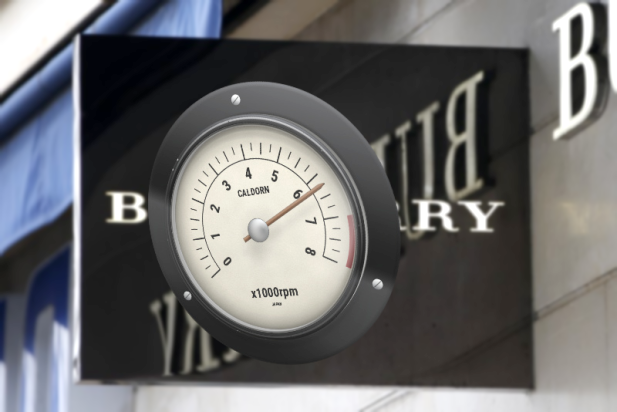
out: **6250** rpm
